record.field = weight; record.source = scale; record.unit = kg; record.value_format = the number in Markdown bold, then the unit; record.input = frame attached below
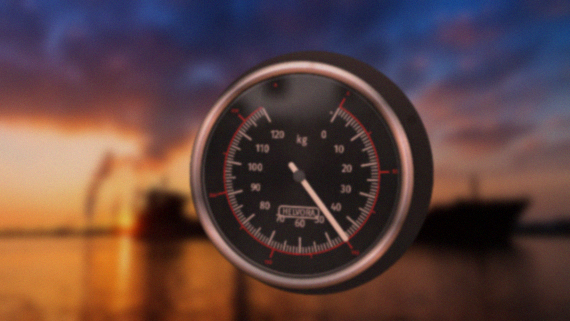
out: **45** kg
